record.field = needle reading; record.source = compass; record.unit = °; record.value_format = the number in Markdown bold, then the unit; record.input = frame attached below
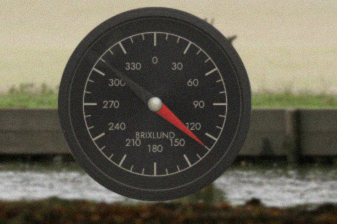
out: **130** °
